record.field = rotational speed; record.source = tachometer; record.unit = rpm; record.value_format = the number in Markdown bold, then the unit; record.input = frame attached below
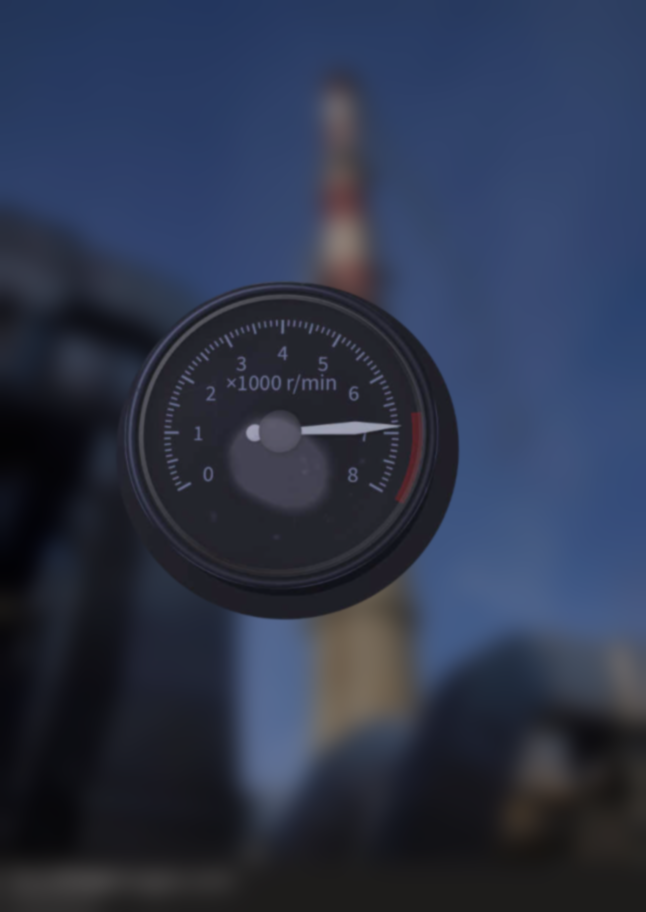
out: **6900** rpm
